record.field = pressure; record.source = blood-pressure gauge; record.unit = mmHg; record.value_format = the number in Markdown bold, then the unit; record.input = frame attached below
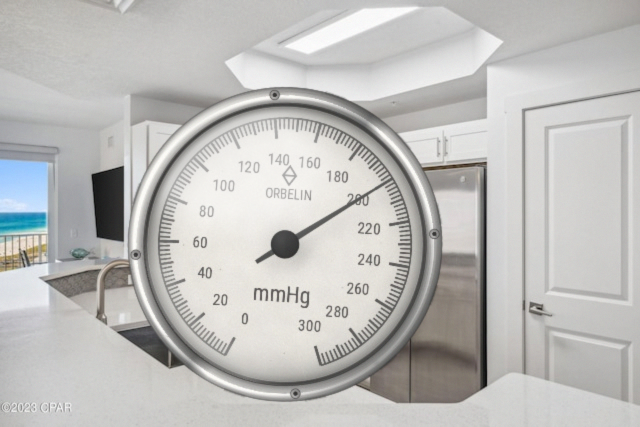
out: **200** mmHg
